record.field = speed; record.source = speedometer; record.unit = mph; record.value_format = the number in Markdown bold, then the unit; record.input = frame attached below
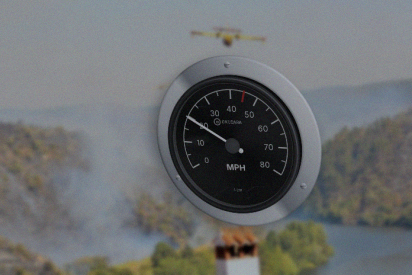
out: **20** mph
